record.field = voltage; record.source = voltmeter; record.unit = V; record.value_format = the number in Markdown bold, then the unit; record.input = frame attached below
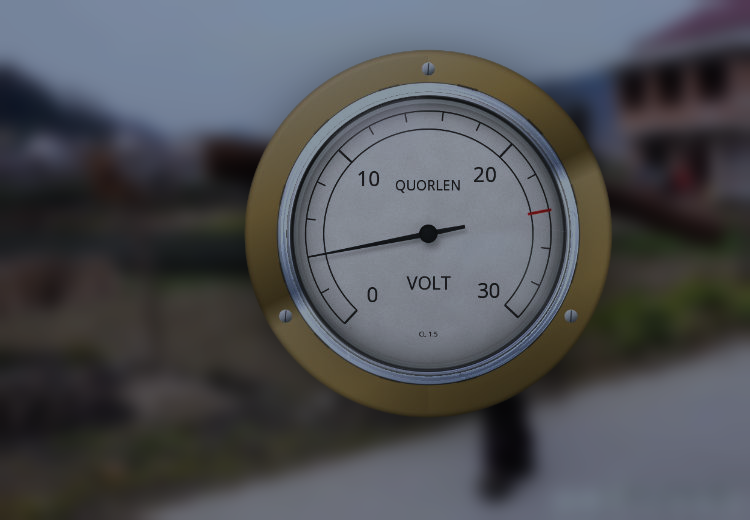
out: **4** V
